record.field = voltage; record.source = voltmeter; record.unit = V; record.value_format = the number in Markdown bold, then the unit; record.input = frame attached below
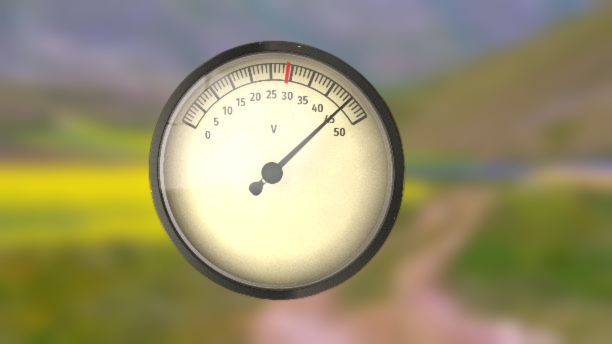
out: **45** V
